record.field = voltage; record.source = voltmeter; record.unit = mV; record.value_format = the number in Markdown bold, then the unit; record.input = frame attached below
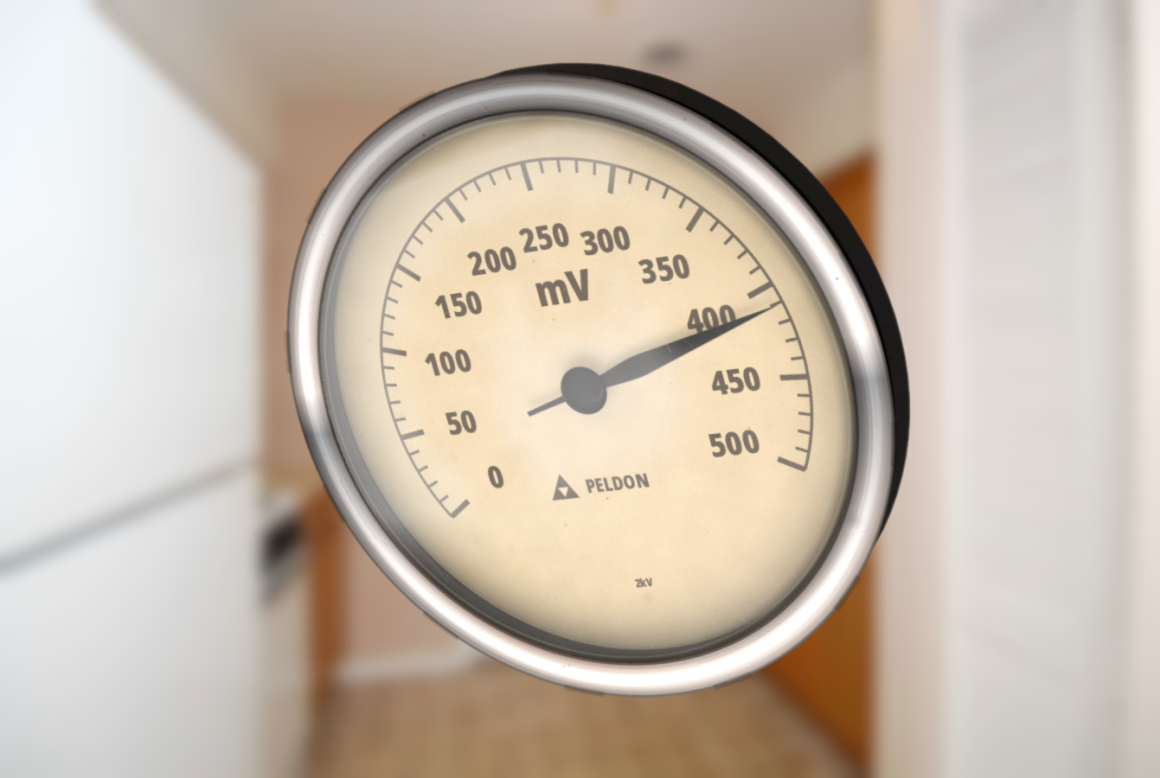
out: **410** mV
